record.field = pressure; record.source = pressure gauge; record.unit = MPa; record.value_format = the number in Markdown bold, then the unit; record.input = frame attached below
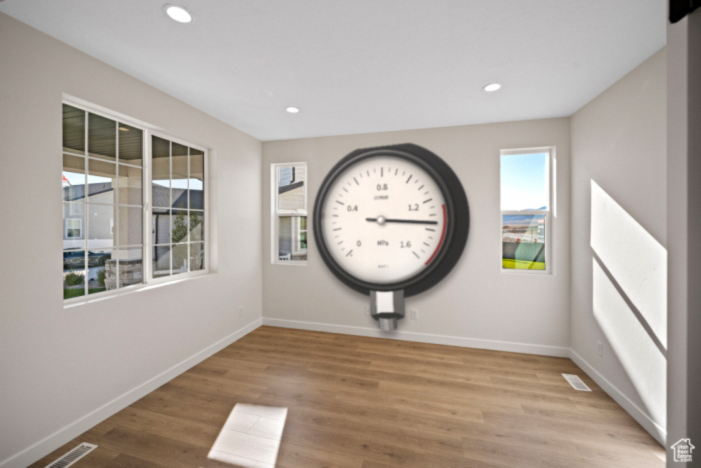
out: **1.35** MPa
